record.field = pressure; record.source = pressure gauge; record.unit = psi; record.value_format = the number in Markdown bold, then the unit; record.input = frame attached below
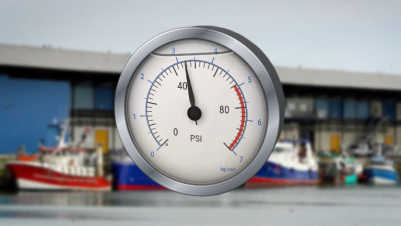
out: **46** psi
